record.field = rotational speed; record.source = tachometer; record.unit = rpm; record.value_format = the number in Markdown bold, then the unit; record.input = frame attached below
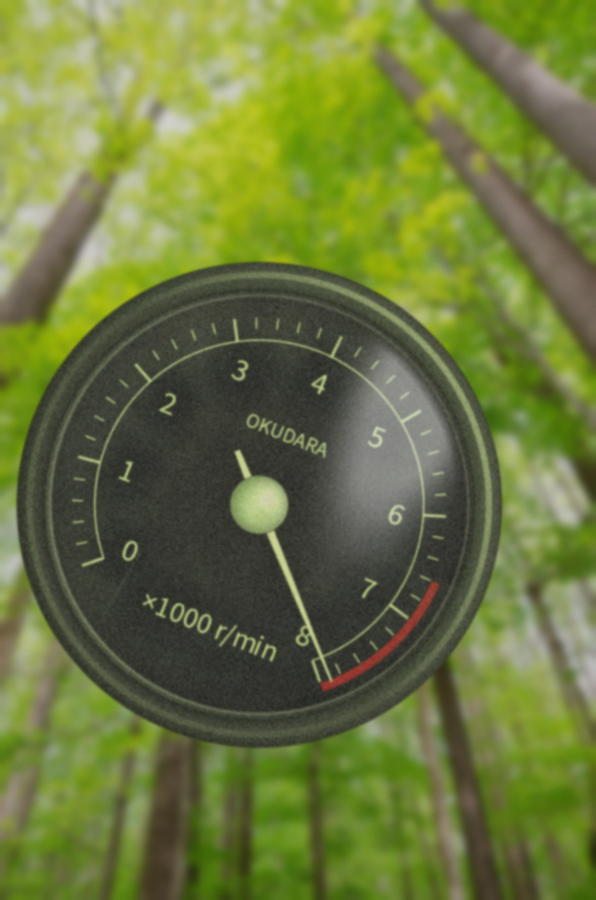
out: **7900** rpm
